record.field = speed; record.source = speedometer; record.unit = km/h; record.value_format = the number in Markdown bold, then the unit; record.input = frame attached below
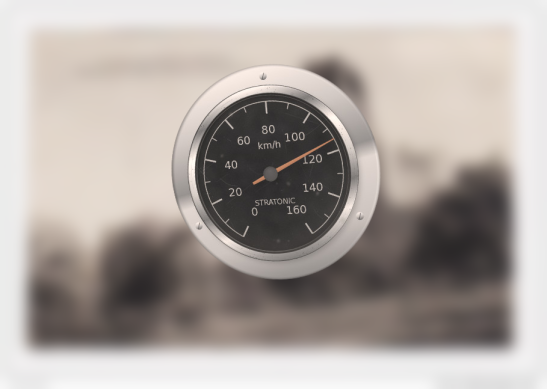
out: **115** km/h
